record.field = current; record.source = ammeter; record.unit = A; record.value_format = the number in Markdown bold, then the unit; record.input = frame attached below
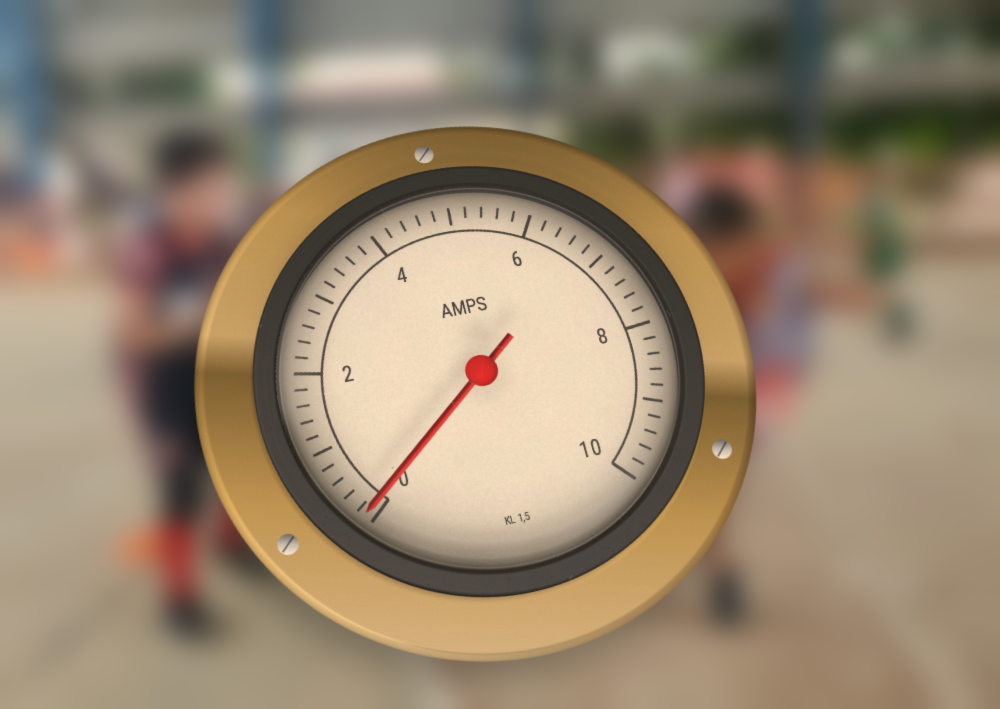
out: **0.1** A
